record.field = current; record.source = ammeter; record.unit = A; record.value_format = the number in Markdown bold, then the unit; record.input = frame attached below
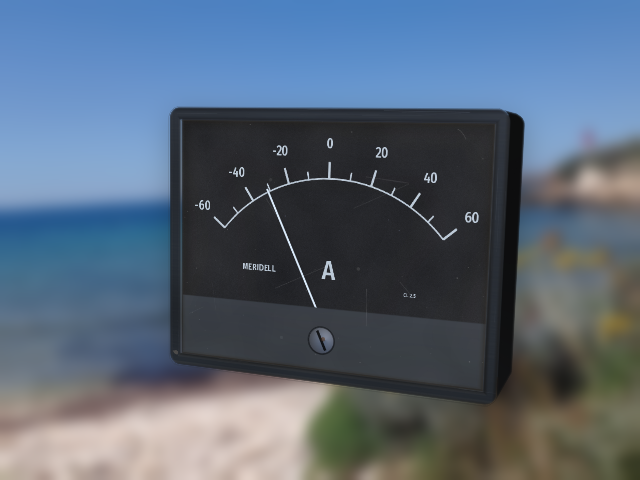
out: **-30** A
